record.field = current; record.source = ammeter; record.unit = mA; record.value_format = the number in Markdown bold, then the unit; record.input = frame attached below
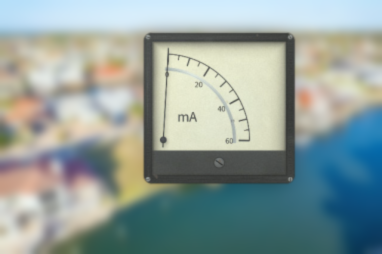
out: **0** mA
